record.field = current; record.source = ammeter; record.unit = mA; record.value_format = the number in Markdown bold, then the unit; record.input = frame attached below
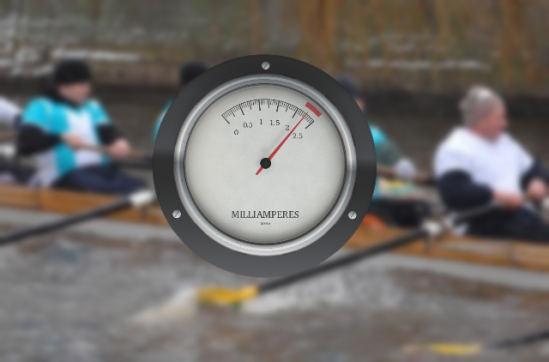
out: **2.25** mA
